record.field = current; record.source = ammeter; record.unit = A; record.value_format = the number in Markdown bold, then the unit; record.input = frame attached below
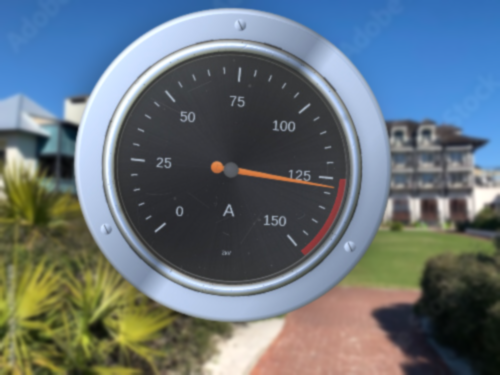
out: **127.5** A
